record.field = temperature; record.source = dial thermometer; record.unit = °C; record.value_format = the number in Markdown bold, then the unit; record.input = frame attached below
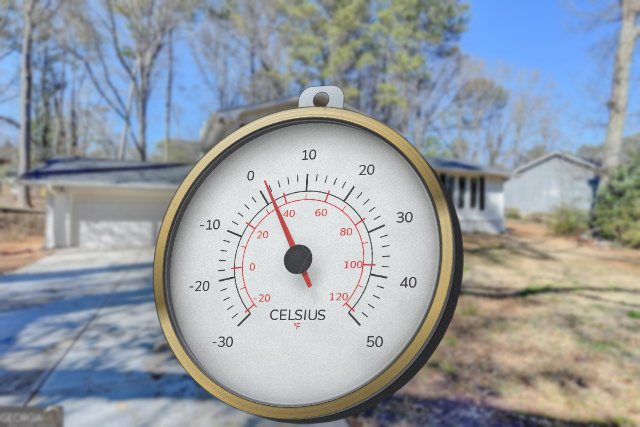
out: **2** °C
